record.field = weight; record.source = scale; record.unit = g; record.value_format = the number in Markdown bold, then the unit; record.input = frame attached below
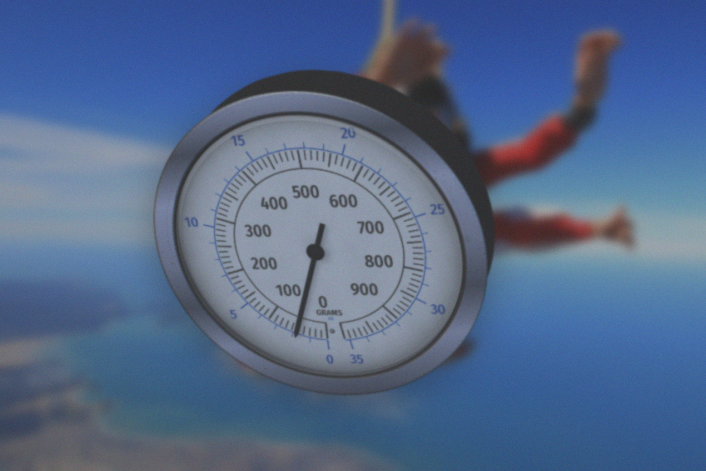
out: **50** g
